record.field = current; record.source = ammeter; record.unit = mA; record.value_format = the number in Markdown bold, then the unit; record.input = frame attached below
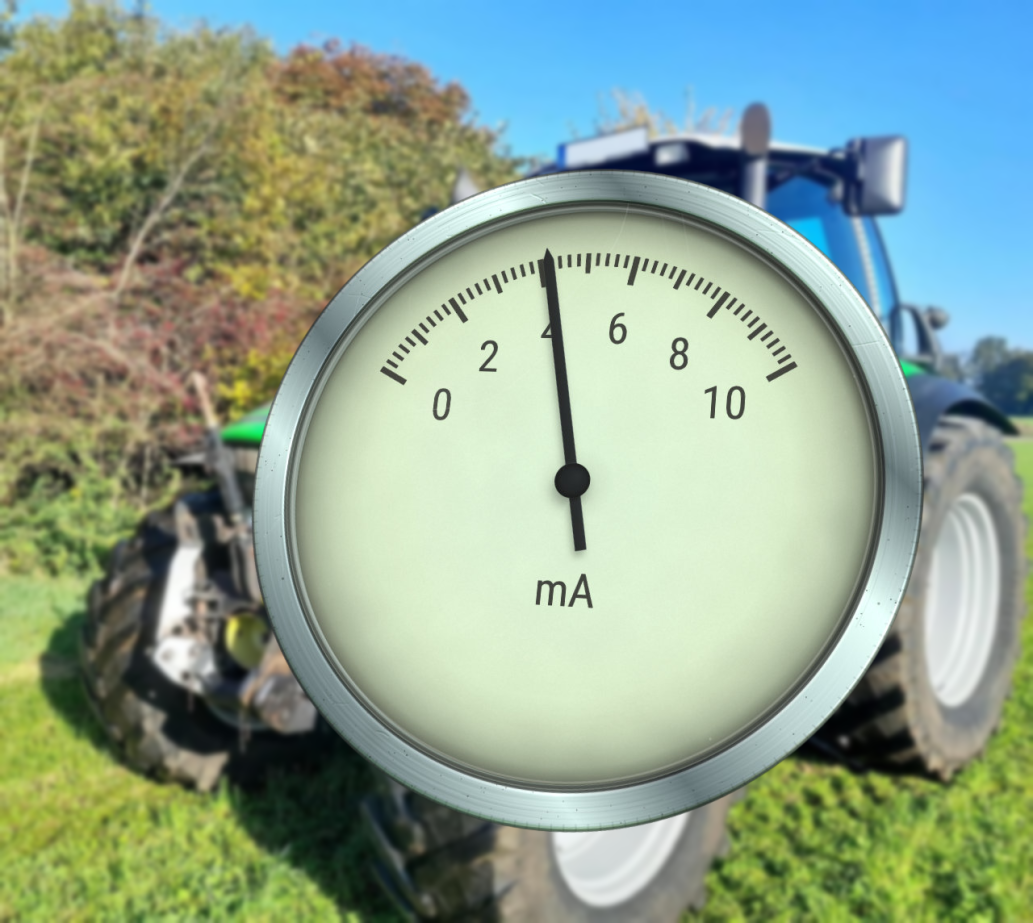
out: **4.2** mA
